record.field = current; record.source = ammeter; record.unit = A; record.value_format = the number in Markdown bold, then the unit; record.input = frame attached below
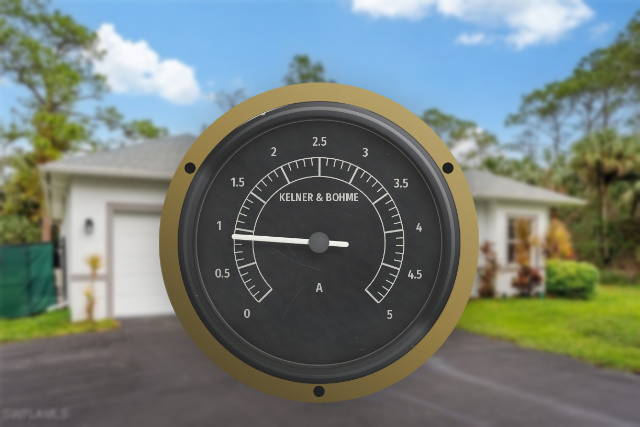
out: **0.9** A
